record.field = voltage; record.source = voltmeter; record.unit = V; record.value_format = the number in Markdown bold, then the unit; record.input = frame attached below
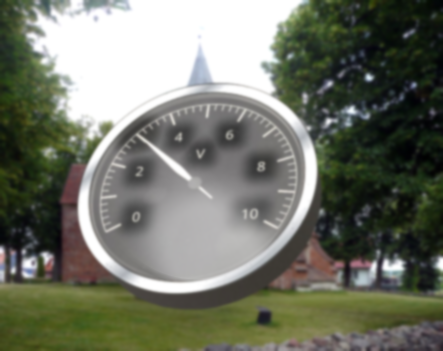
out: **3** V
